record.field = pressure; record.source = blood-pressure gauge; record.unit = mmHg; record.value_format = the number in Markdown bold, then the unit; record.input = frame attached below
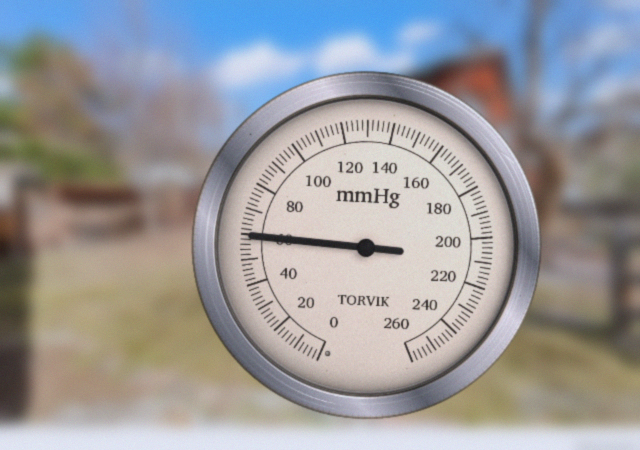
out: **60** mmHg
